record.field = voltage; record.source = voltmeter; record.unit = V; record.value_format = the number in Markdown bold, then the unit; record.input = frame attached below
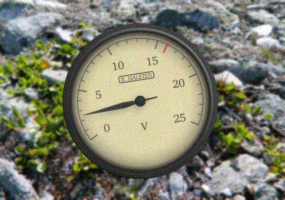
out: **2.5** V
